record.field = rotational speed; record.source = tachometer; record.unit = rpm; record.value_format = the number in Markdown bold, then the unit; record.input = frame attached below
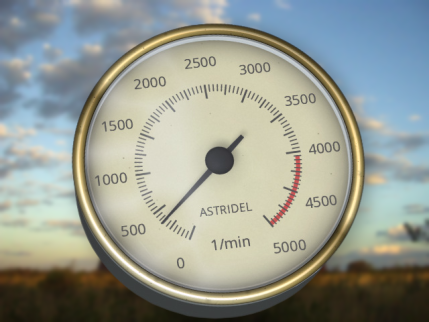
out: **350** rpm
